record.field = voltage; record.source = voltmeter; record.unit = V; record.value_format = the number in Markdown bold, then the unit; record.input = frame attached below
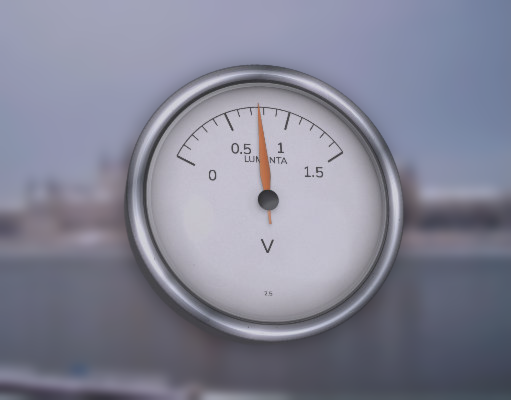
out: **0.75** V
